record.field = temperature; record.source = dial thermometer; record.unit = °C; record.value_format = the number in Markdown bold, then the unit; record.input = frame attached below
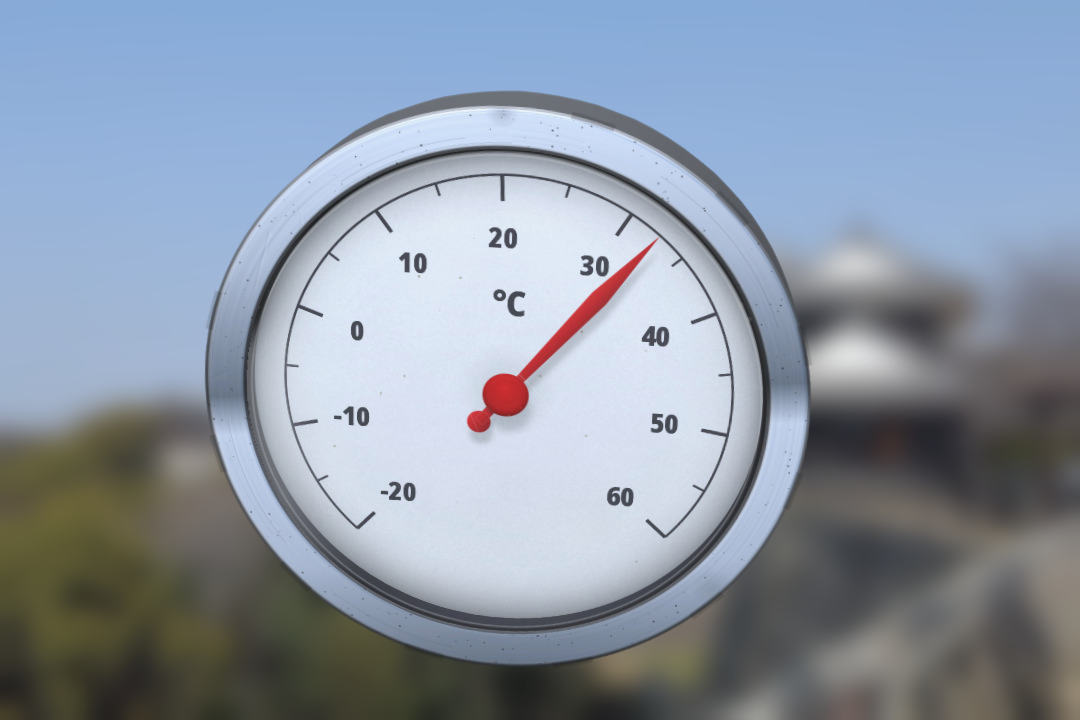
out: **32.5** °C
